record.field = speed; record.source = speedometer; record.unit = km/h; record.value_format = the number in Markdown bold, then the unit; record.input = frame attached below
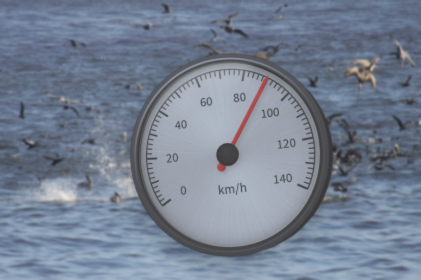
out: **90** km/h
